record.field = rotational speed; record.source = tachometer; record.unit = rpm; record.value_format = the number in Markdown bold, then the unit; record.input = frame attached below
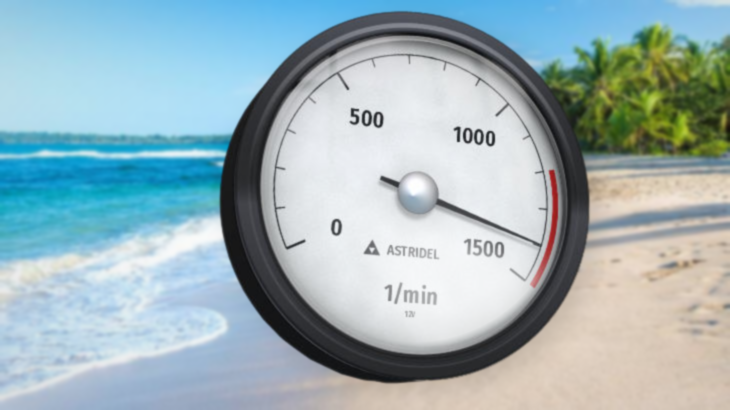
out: **1400** rpm
